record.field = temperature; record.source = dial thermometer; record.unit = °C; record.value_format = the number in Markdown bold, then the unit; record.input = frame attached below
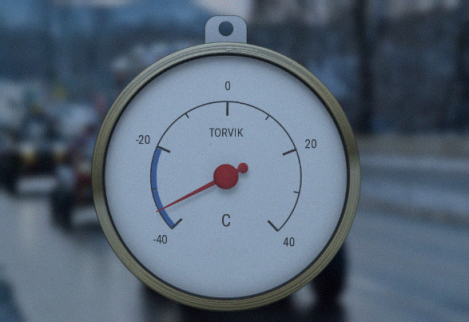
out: **-35** °C
